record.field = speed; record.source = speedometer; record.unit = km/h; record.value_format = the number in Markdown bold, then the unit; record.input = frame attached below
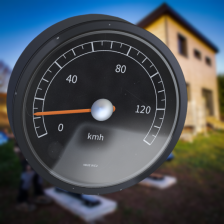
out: **12.5** km/h
